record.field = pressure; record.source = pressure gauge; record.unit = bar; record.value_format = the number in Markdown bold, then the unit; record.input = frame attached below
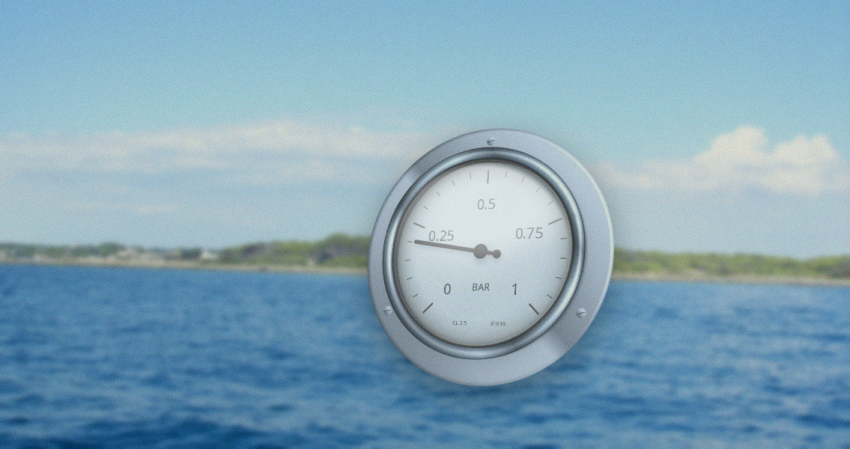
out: **0.2** bar
